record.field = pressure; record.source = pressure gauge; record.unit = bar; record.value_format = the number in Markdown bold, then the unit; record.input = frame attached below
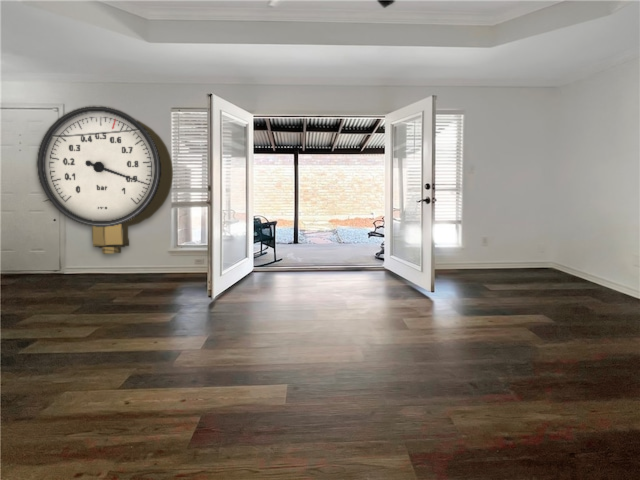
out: **0.9** bar
